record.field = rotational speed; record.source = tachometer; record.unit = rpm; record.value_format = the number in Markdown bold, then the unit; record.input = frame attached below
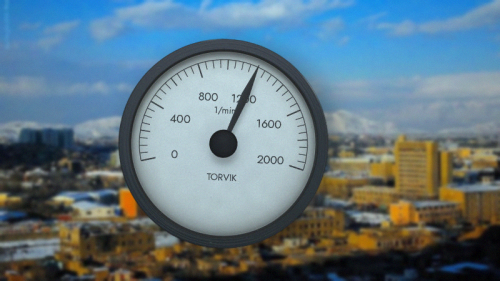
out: **1200** rpm
